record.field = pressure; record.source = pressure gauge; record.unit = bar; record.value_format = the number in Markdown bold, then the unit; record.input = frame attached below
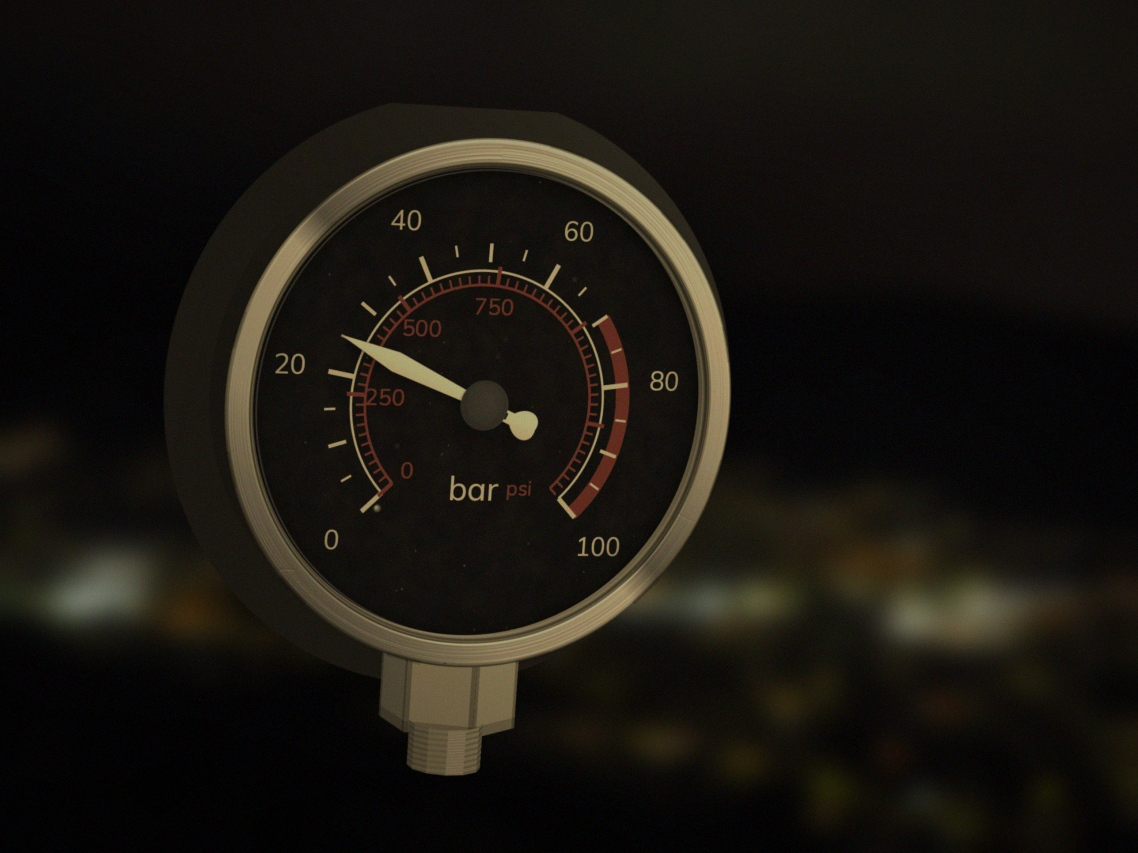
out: **25** bar
